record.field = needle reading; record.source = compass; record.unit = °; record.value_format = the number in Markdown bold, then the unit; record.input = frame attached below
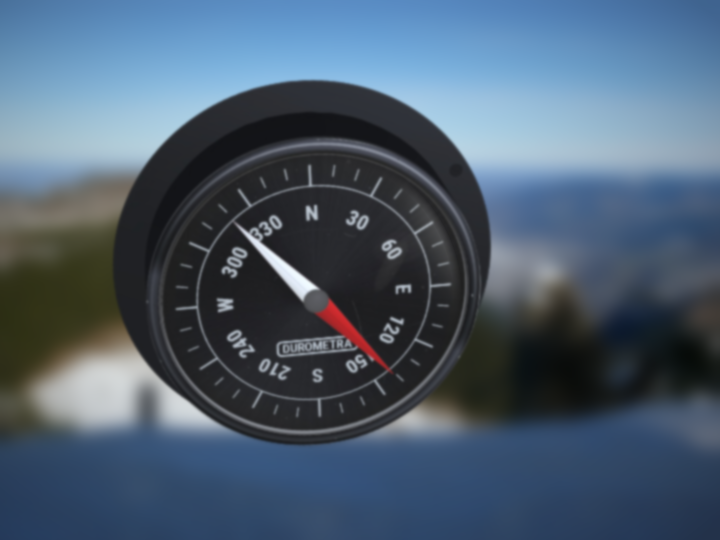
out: **140** °
